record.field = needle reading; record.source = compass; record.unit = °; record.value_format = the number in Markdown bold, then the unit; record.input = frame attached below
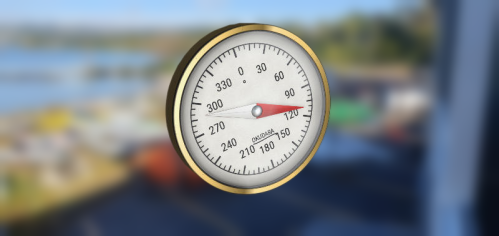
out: **110** °
